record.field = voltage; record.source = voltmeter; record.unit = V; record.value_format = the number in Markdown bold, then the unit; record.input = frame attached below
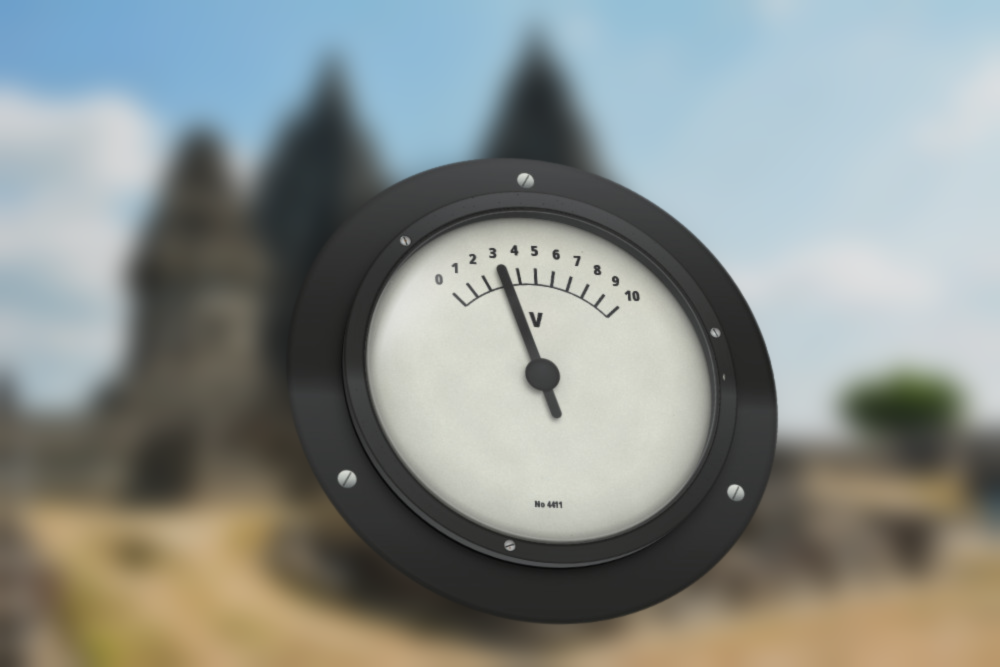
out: **3** V
